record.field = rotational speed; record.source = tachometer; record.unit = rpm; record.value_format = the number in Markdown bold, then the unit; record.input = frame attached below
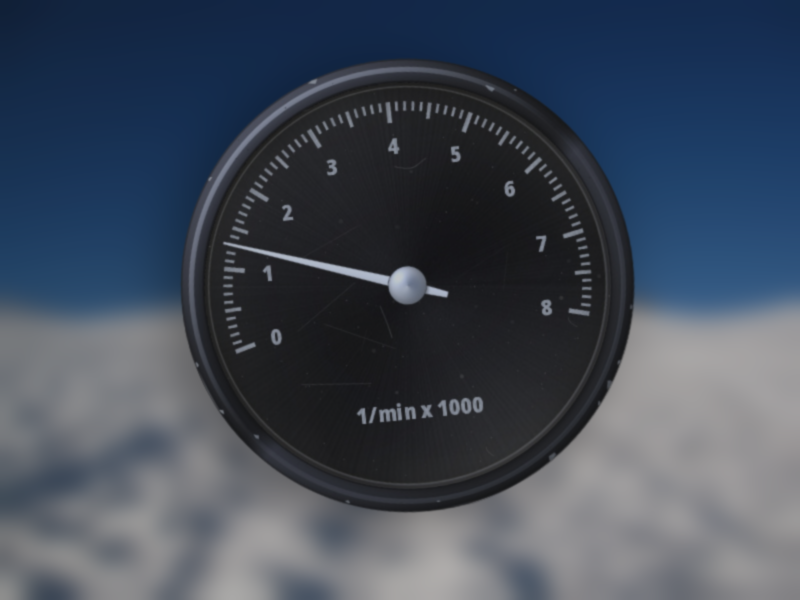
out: **1300** rpm
